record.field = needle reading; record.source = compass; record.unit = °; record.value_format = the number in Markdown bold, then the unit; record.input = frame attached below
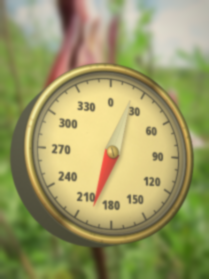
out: **200** °
